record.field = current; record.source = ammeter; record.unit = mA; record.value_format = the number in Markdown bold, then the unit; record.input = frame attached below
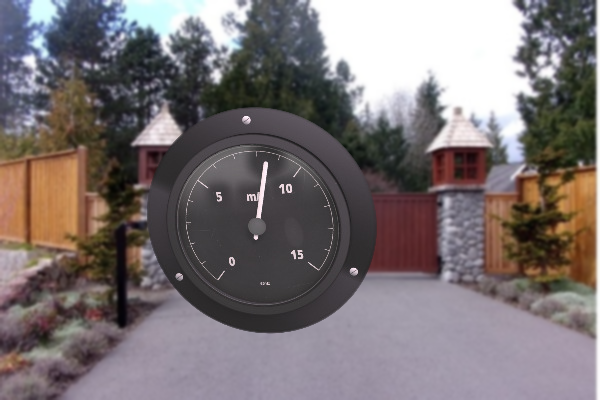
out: **8.5** mA
